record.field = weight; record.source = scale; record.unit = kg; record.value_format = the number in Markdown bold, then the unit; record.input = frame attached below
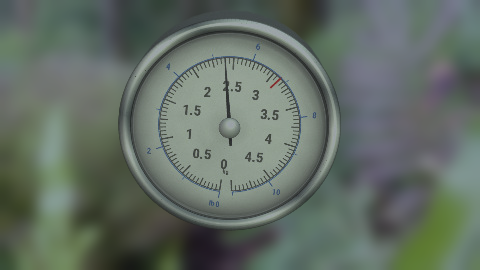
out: **2.4** kg
